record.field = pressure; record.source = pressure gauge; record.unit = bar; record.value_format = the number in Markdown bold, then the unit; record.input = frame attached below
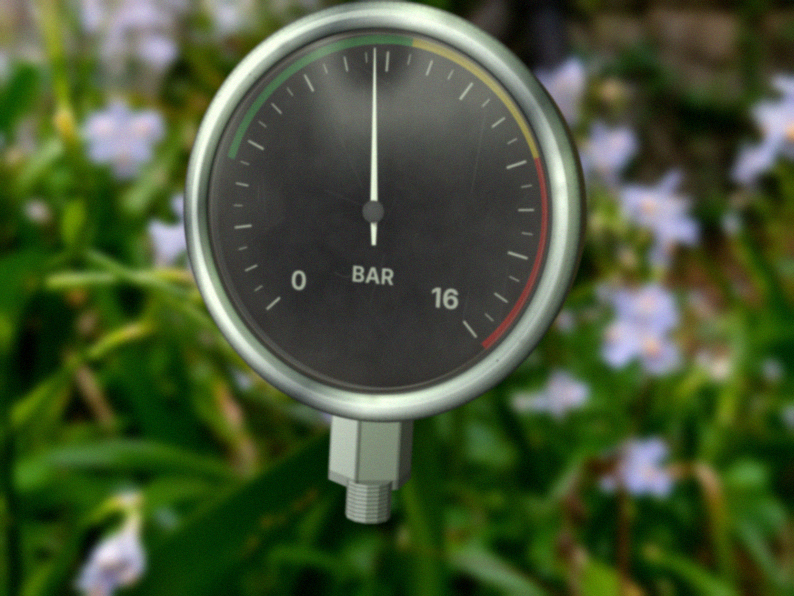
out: **7.75** bar
